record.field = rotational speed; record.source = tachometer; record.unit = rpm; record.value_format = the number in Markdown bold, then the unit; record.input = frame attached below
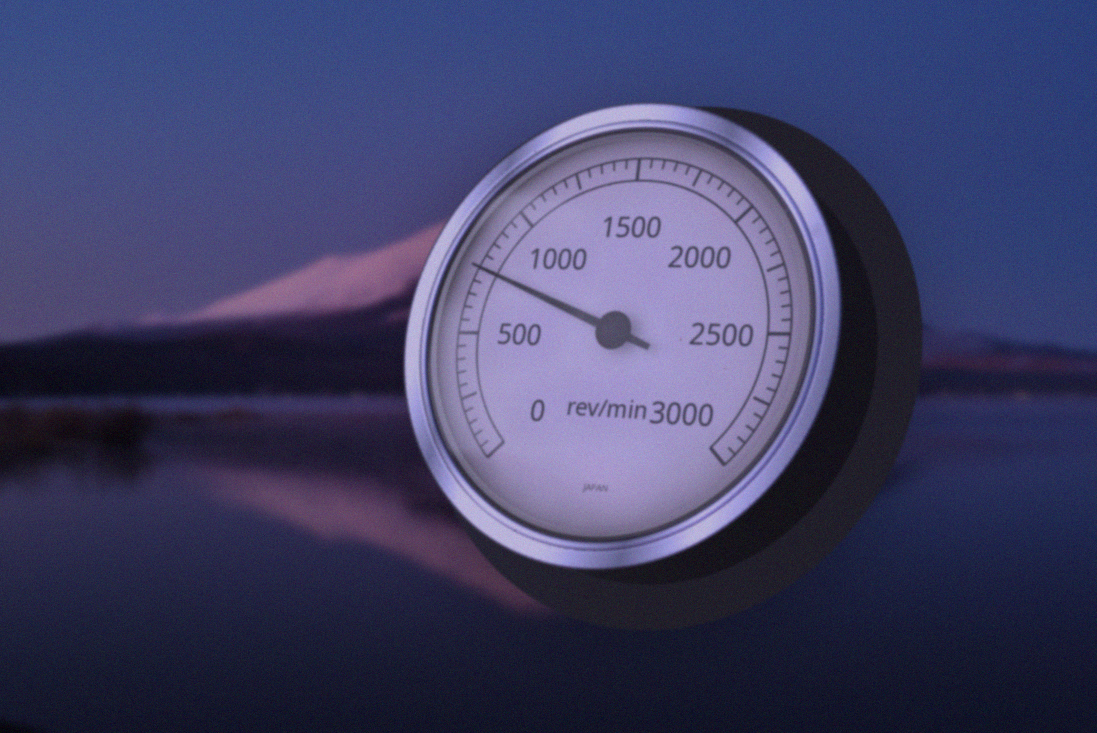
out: **750** rpm
